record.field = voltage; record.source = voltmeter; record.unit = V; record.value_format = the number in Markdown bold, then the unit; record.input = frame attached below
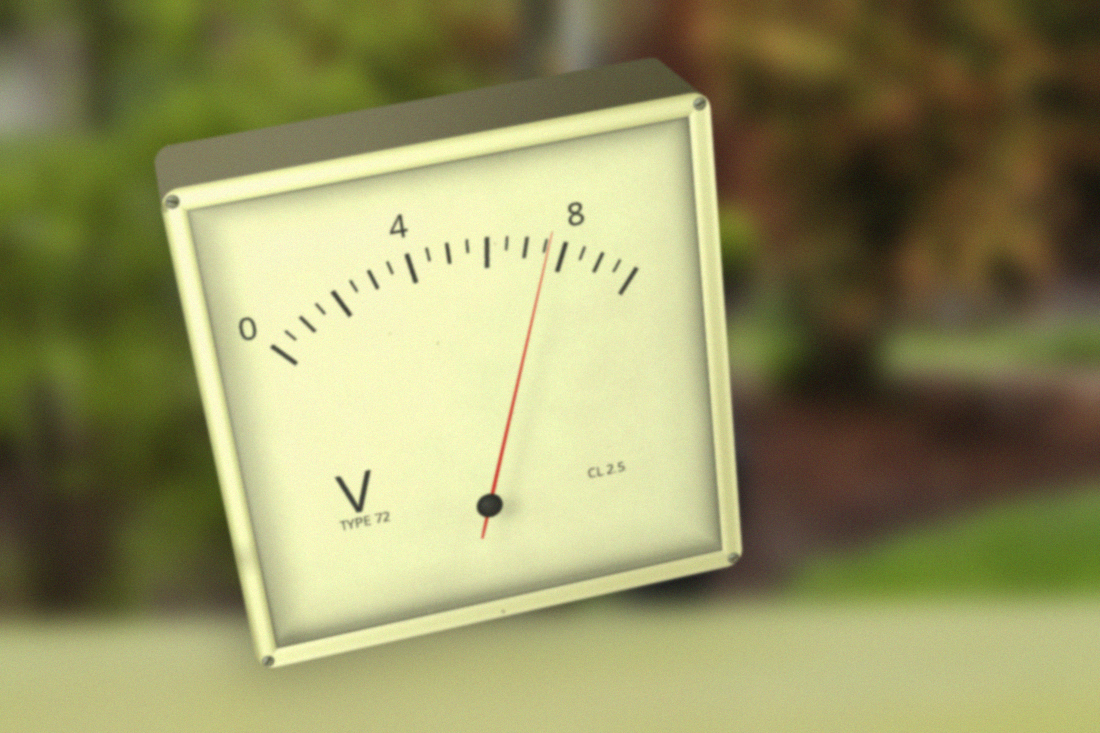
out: **7.5** V
